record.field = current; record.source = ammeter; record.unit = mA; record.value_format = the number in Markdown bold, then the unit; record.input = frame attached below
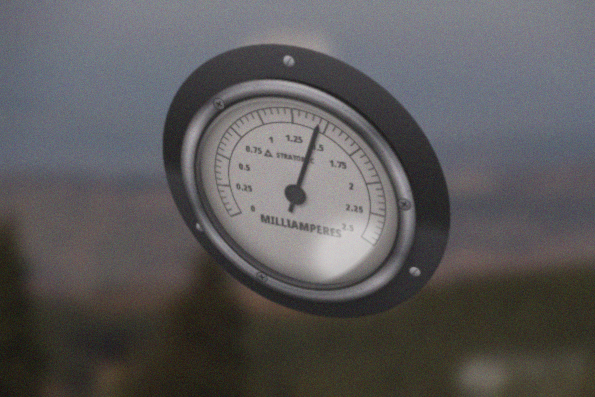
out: **1.45** mA
